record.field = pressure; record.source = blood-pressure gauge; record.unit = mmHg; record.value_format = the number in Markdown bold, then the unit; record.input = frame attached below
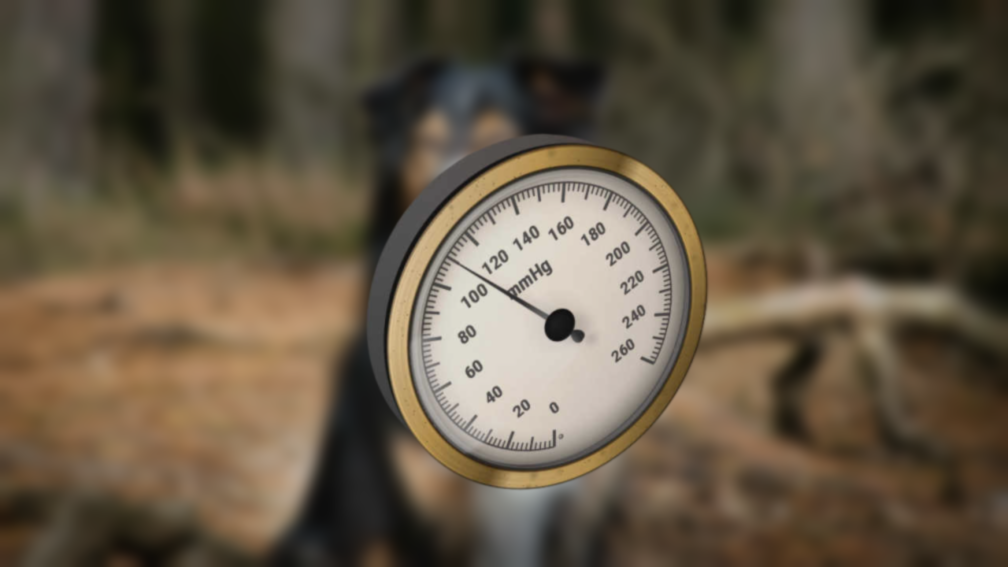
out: **110** mmHg
